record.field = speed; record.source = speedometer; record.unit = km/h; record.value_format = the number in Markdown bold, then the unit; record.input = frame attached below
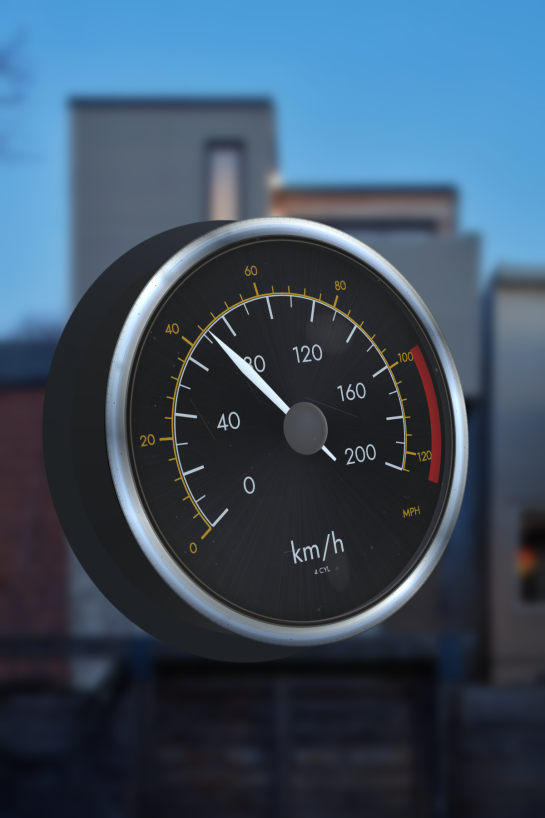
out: **70** km/h
